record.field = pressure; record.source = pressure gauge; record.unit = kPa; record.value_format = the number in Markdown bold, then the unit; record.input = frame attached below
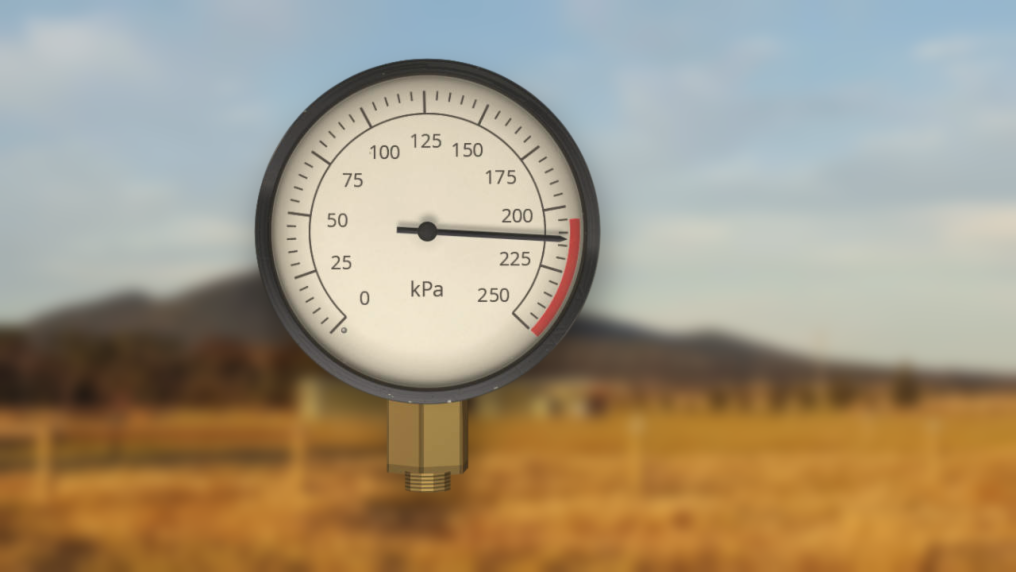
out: **212.5** kPa
